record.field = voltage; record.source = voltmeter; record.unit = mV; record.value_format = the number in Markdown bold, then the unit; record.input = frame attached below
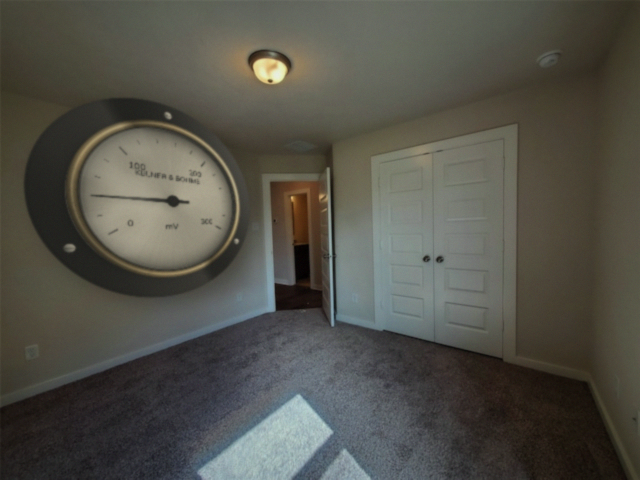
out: **40** mV
